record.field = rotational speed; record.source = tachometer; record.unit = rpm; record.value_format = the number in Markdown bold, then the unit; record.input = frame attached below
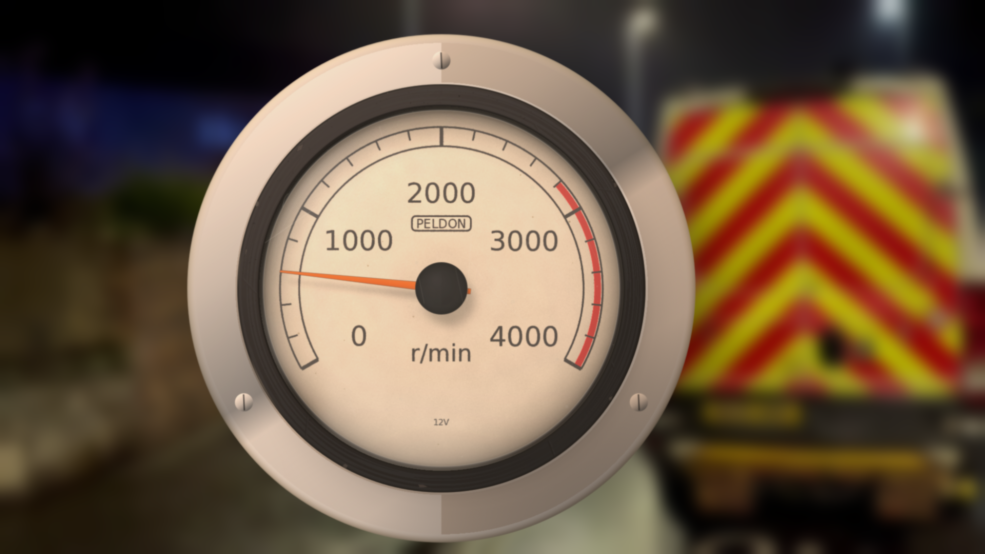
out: **600** rpm
